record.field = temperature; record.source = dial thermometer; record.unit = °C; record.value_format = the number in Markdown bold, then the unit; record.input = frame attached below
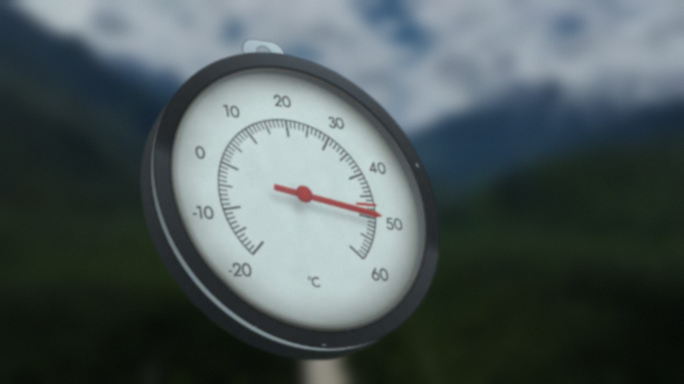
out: **50** °C
